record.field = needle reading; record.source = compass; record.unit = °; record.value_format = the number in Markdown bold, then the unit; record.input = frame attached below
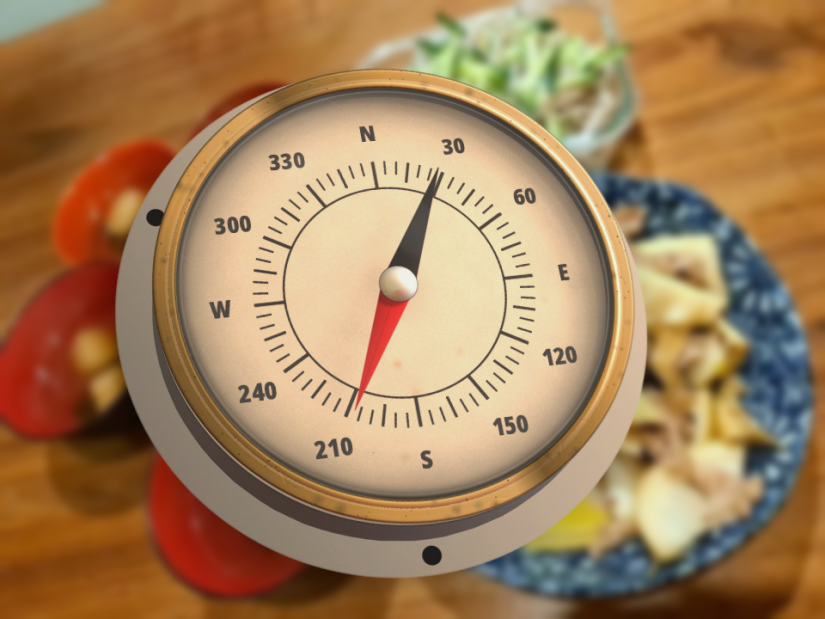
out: **207.5** °
